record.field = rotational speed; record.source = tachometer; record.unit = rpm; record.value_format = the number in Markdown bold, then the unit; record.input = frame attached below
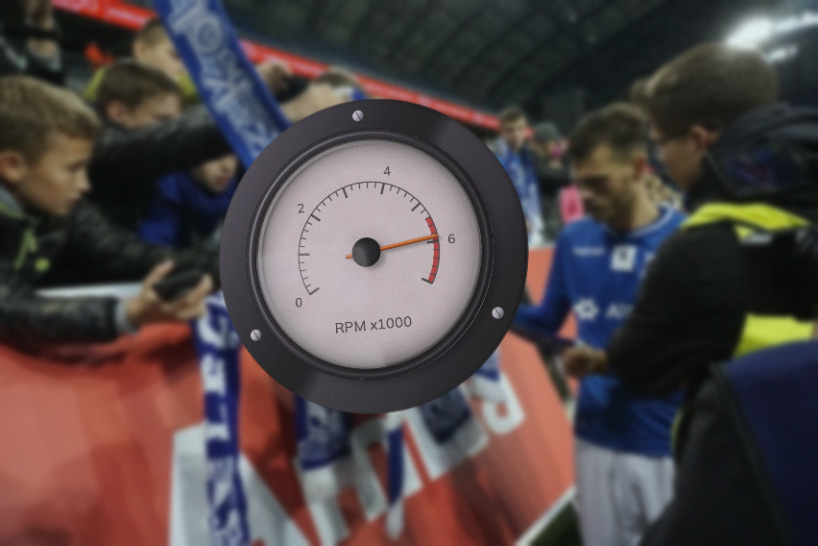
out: **5900** rpm
